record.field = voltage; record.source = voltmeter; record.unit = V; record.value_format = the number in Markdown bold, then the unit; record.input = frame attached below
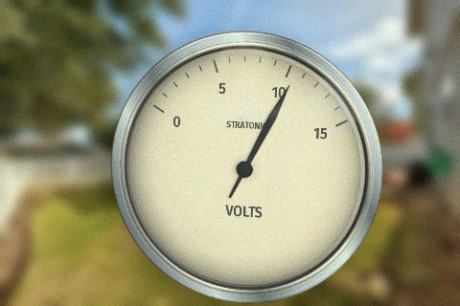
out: **10.5** V
